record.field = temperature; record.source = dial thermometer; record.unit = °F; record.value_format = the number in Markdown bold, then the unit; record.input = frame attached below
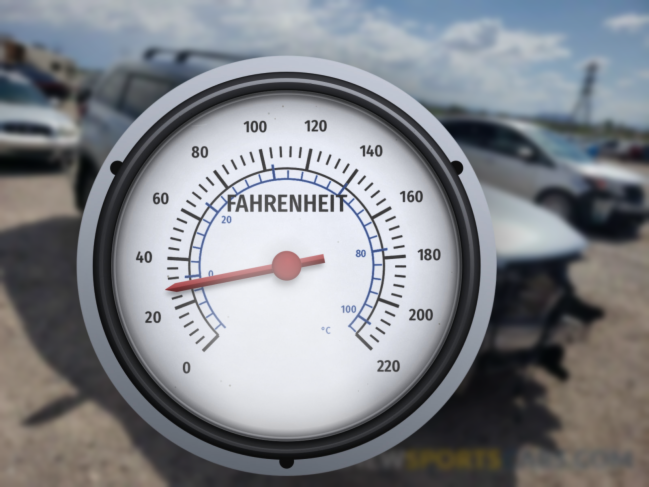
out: **28** °F
